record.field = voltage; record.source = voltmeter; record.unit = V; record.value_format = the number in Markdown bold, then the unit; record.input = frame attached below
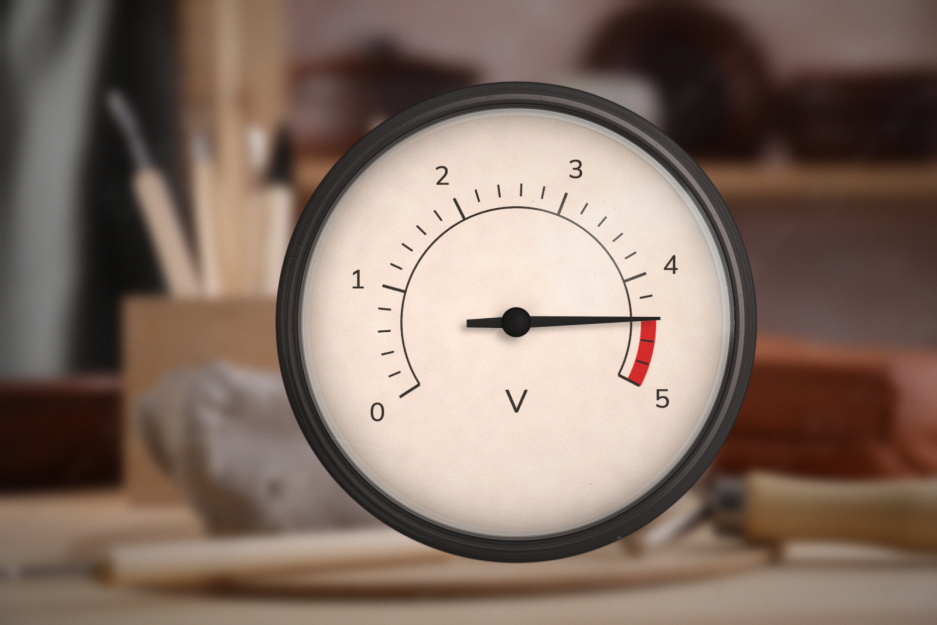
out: **4.4** V
